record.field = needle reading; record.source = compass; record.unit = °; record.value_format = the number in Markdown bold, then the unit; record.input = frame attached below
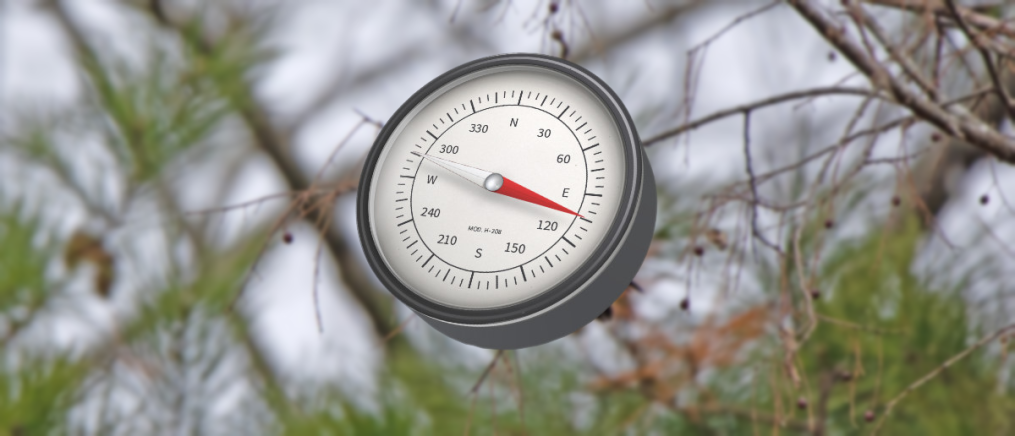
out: **105** °
